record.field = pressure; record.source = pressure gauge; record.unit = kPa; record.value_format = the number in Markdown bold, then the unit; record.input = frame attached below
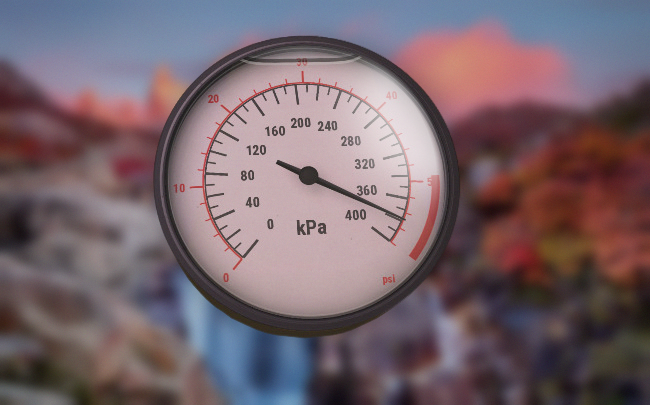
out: **380** kPa
